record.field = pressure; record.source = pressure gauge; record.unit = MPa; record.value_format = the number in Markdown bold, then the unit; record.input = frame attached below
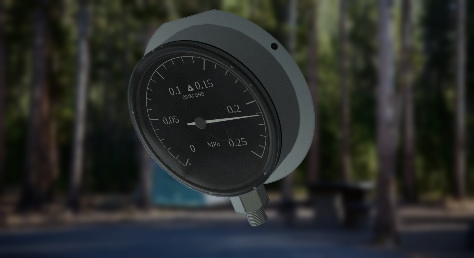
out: **0.21** MPa
